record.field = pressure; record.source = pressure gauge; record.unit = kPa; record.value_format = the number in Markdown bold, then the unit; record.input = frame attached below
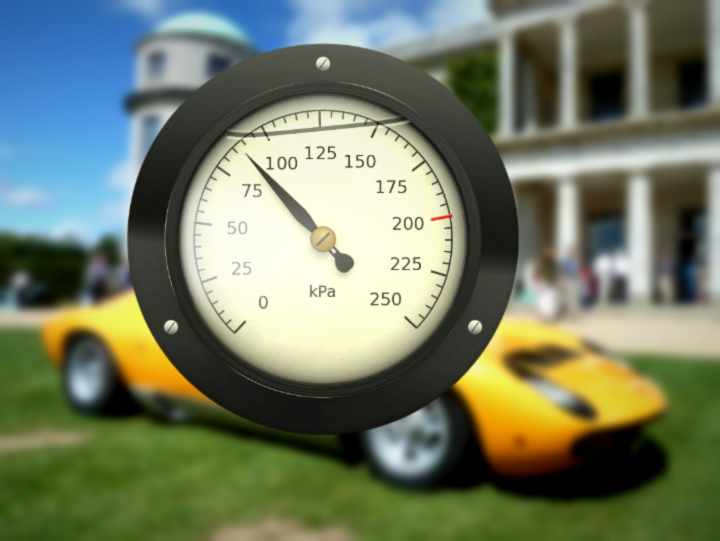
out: **87.5** kPa
